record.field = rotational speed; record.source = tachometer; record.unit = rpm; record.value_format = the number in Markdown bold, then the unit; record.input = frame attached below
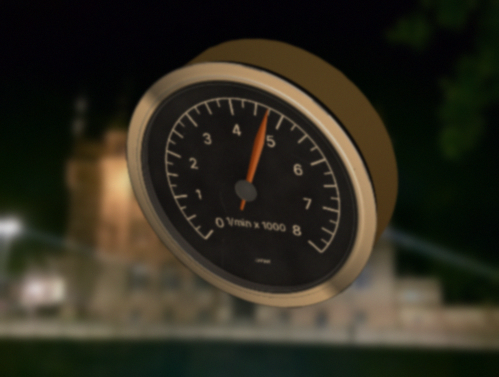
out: **4750** rpm
